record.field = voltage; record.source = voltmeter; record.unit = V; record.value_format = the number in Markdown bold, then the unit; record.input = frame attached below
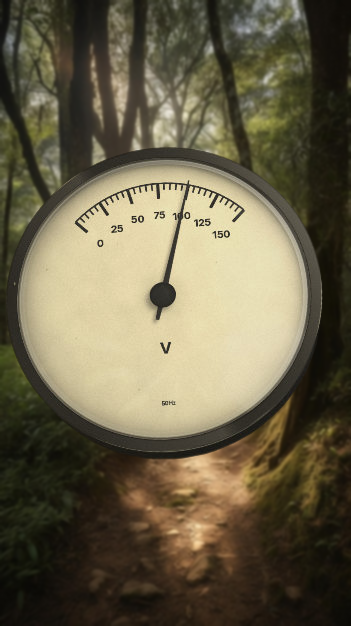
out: **100** V
